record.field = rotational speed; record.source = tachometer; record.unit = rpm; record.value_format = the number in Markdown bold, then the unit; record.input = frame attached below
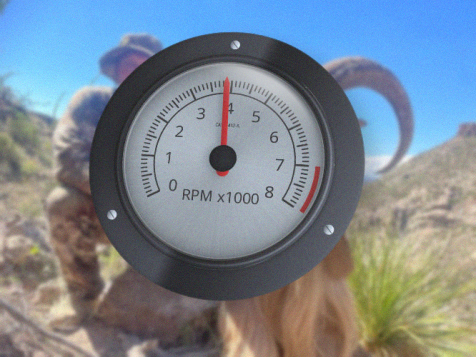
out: **3900** rpm
